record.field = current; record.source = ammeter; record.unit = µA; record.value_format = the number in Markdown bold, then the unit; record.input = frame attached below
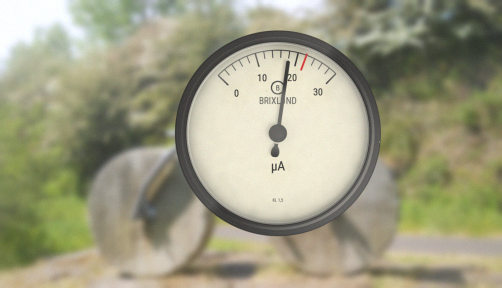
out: **18** µA
